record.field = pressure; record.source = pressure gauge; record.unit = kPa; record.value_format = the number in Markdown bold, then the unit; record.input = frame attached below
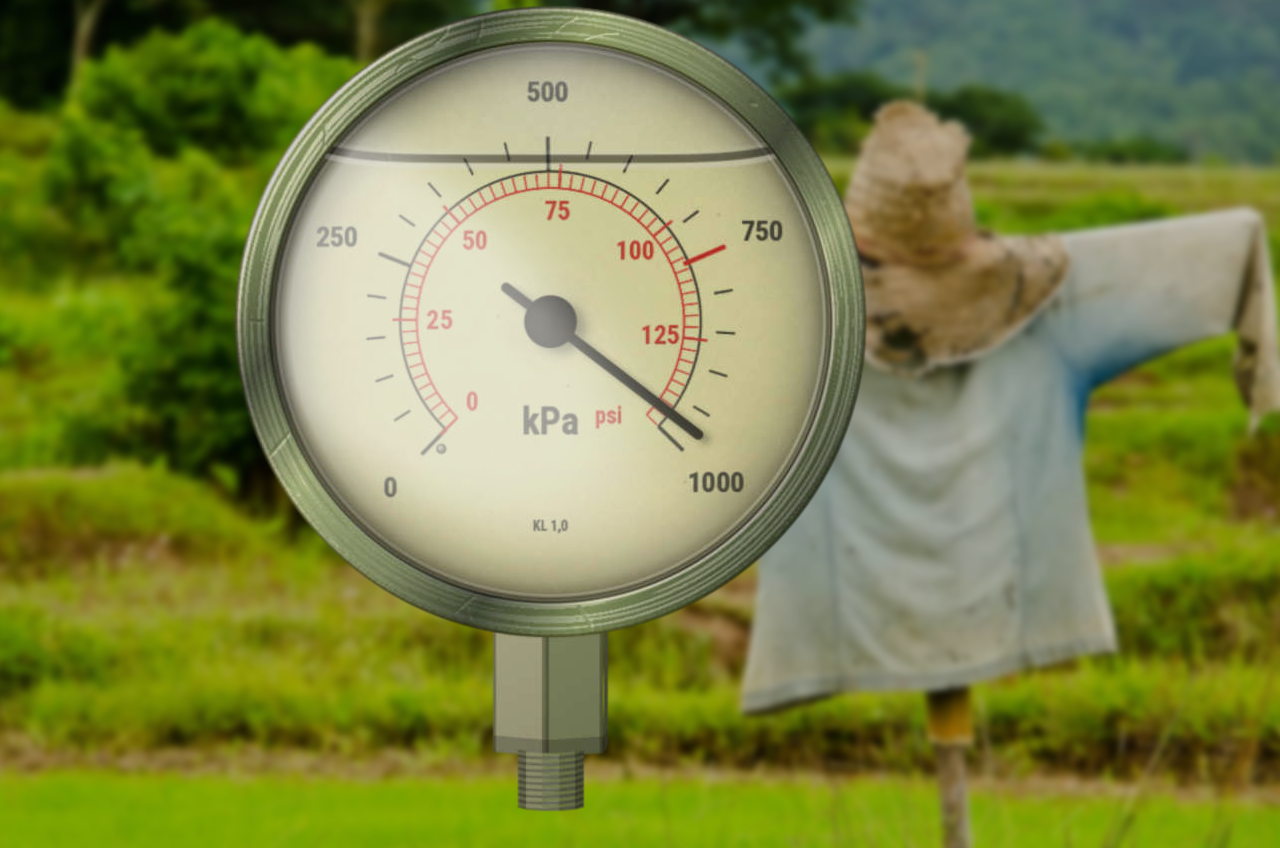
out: **975** kPa
